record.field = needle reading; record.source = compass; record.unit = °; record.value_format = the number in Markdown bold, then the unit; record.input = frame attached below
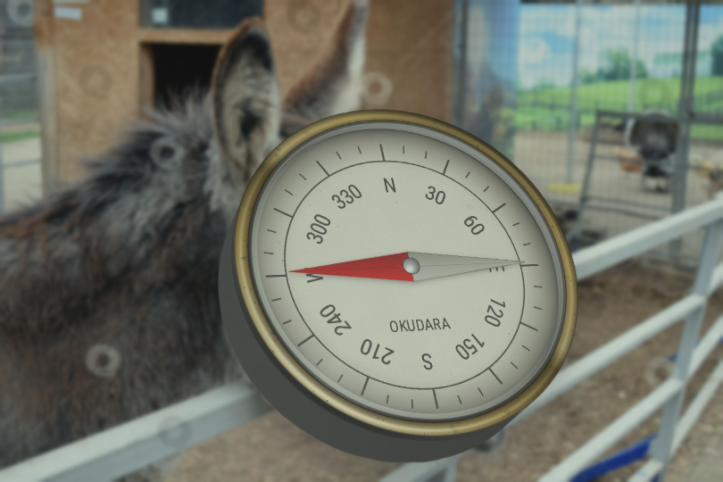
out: **270** °
